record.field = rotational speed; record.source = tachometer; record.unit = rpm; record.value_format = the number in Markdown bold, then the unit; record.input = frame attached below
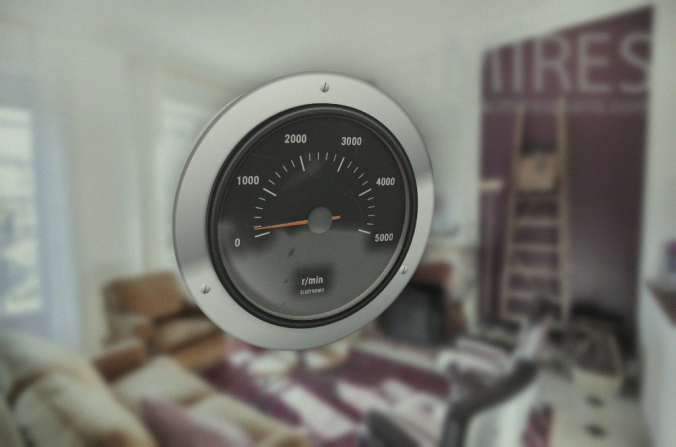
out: **200** rpm
